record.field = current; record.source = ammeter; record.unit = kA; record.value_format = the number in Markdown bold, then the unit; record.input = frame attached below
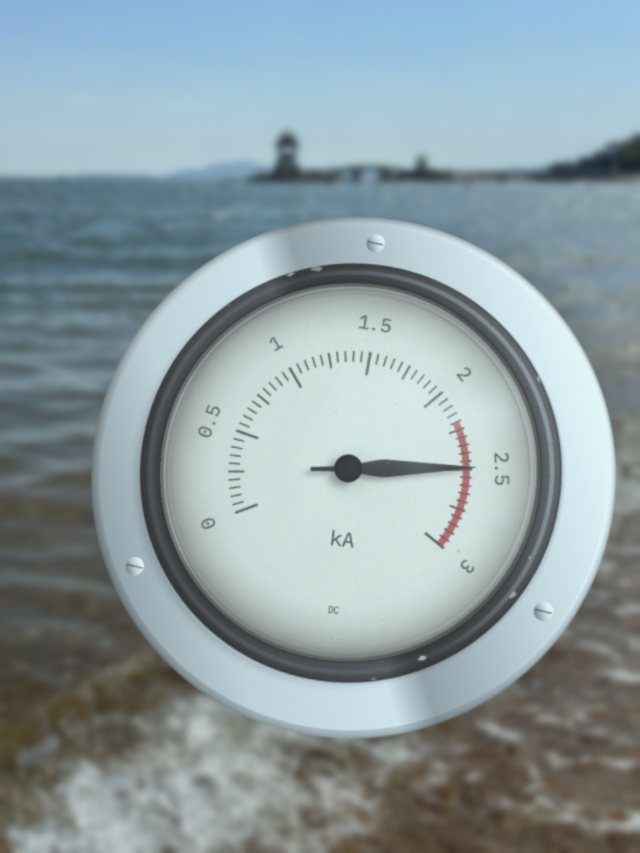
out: **2.5** kA
